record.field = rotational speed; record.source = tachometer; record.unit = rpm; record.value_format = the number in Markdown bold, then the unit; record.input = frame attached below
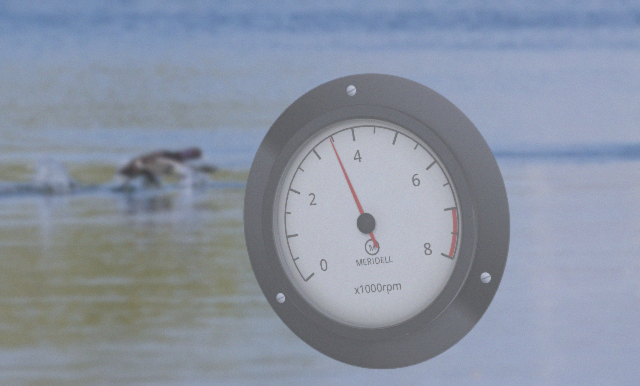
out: **3500** rpm
